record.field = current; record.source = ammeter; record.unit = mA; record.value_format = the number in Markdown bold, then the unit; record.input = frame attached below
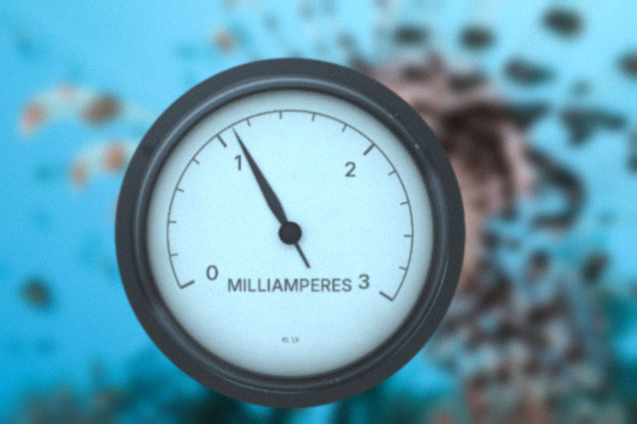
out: **1.1** mA
